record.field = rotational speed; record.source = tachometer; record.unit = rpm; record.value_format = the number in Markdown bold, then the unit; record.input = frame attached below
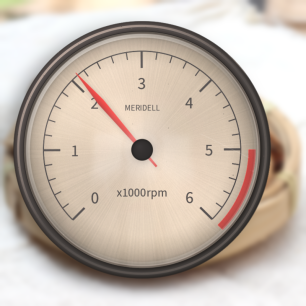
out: **2100** rpm
